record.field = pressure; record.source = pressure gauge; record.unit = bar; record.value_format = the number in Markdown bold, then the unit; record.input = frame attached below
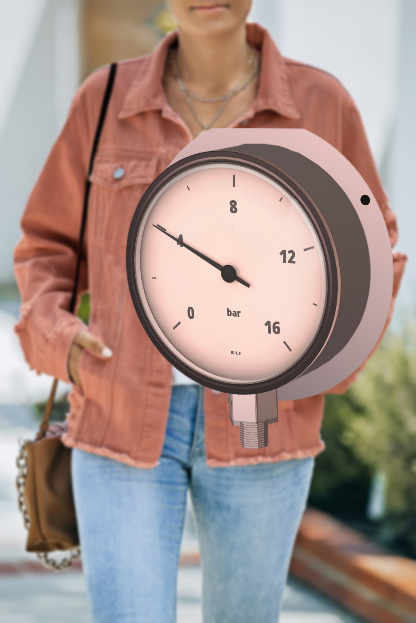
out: **4** bar
